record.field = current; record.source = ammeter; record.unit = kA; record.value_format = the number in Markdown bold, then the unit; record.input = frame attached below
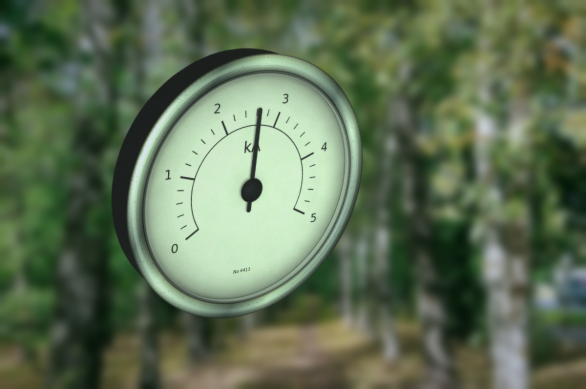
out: **2.6** kA
